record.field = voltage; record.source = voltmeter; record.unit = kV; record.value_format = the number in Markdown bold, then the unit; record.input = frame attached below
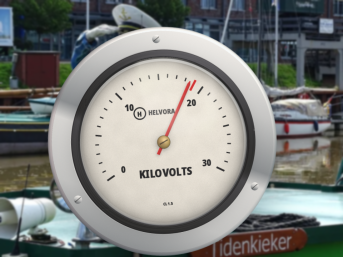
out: **18.5** kV
